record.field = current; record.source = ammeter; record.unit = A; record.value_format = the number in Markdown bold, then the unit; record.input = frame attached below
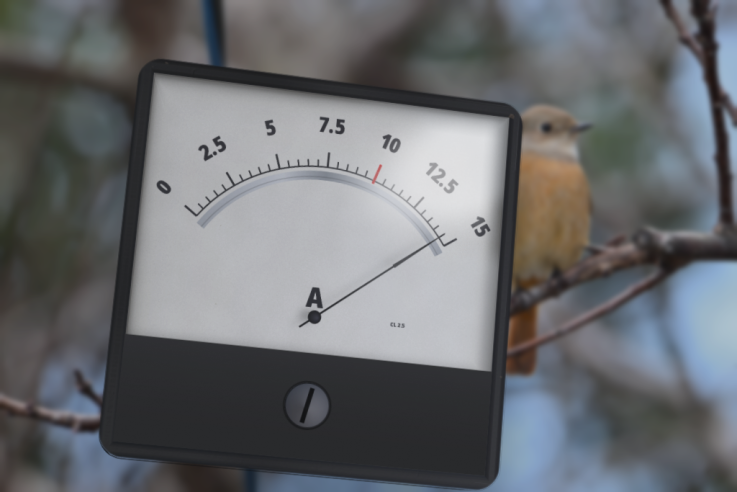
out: **14.5** A
